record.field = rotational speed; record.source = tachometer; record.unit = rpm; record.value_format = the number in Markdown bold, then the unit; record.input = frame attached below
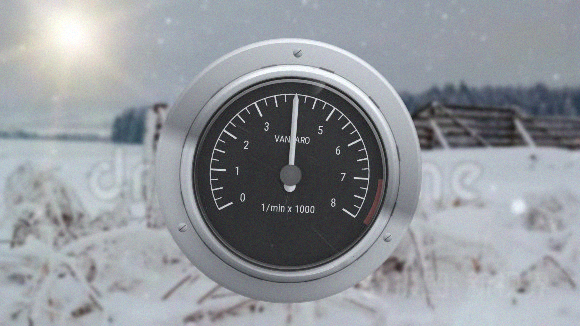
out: **4000** rpm
